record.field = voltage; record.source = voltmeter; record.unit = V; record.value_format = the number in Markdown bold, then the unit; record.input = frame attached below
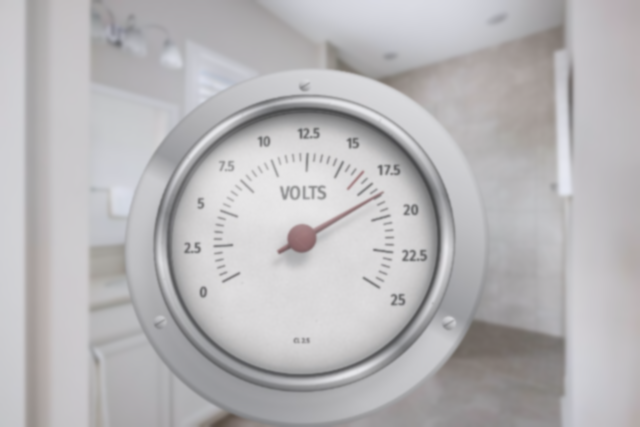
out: **18.5** V
